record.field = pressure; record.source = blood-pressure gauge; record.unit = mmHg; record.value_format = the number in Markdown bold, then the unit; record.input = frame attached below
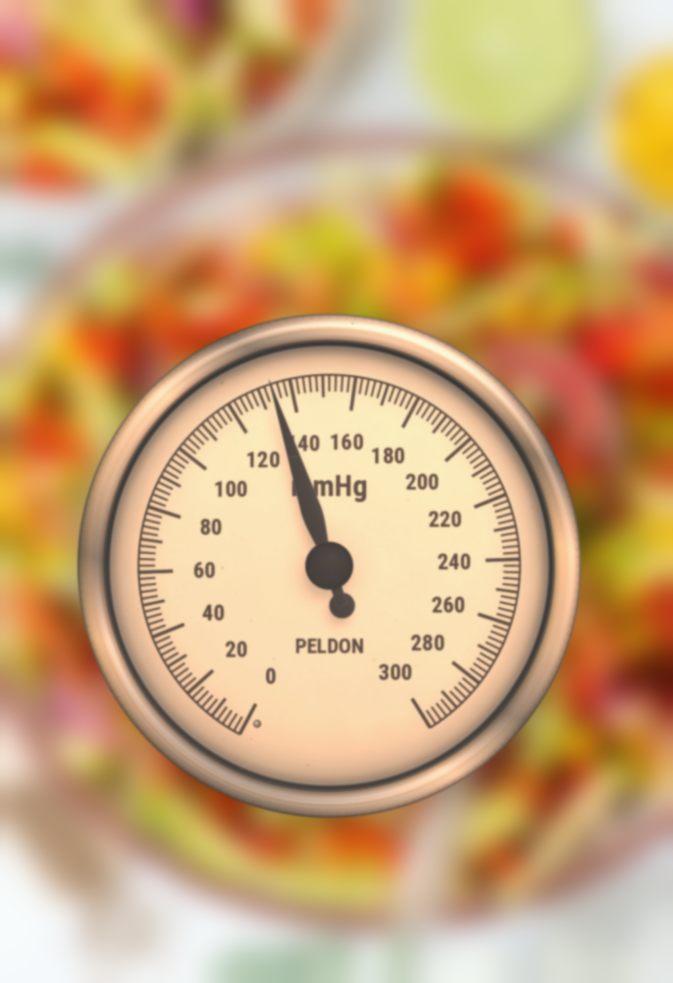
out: **134** mmHg
